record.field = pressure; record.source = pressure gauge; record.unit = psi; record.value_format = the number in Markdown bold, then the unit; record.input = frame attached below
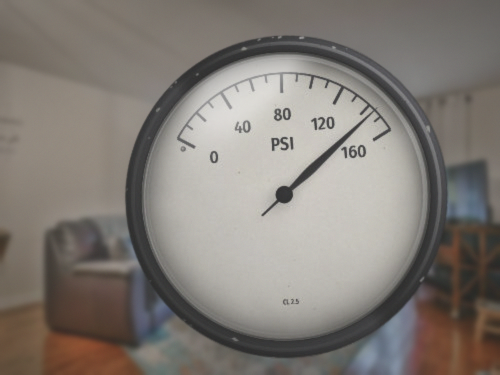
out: **145** psi
